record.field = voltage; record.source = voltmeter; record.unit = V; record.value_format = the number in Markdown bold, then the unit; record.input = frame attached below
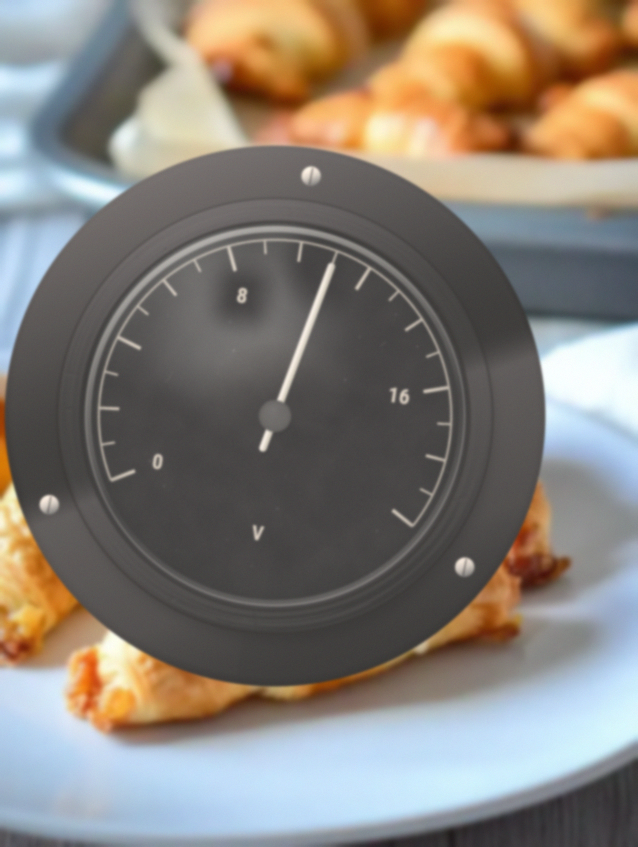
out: **11** V
